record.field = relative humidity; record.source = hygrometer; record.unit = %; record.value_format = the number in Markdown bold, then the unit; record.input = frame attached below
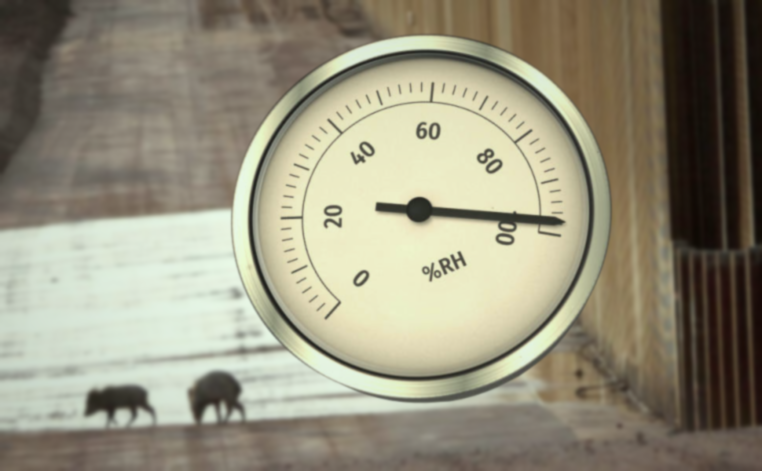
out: **98** %
